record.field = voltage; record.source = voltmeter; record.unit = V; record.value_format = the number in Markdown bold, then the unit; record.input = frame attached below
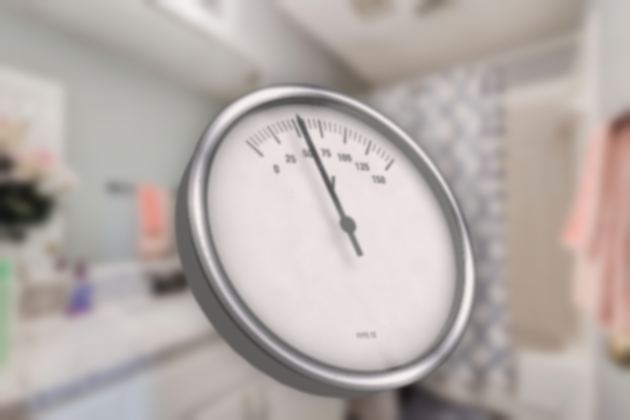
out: **50** V
